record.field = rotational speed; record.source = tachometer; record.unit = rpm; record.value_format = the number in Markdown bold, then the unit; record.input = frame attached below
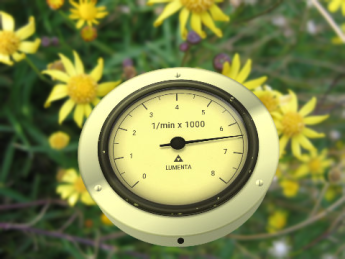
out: **6500** rpm
